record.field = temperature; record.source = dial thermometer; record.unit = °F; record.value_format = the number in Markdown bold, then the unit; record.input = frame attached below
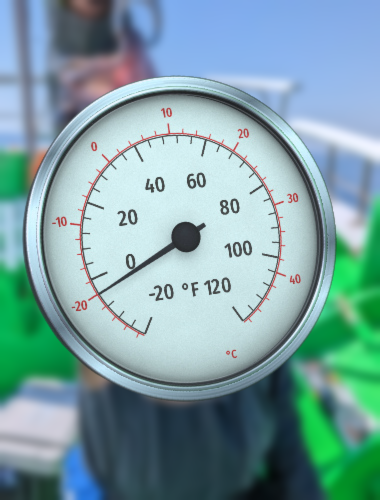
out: **-4** °F
